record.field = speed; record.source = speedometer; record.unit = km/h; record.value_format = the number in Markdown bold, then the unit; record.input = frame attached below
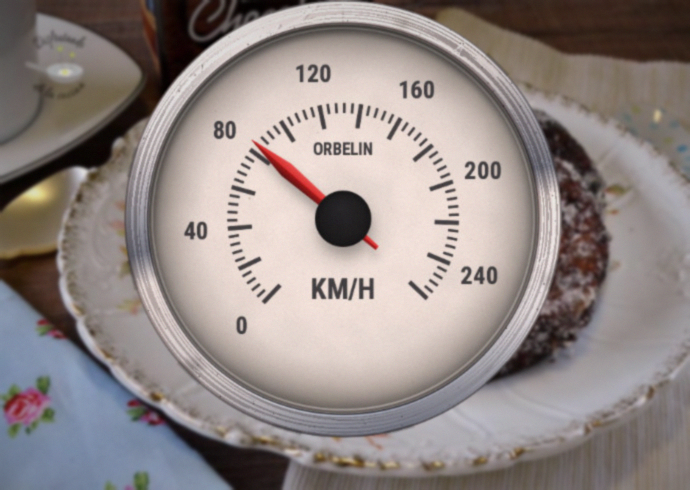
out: **84** km/h
